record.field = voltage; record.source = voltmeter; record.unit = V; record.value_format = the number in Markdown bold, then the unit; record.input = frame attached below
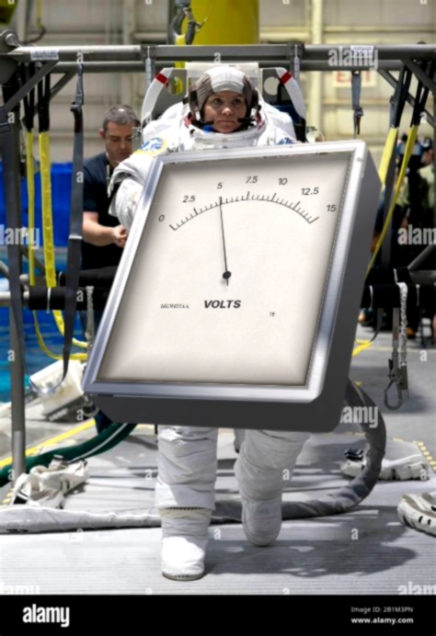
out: **5** V
